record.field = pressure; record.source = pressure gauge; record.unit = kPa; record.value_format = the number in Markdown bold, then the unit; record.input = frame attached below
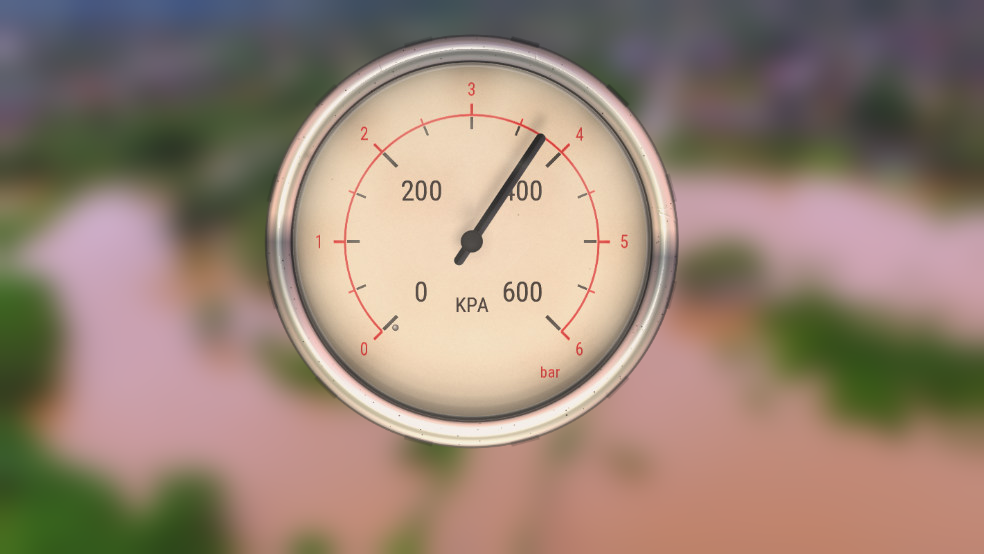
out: **375** kPa
